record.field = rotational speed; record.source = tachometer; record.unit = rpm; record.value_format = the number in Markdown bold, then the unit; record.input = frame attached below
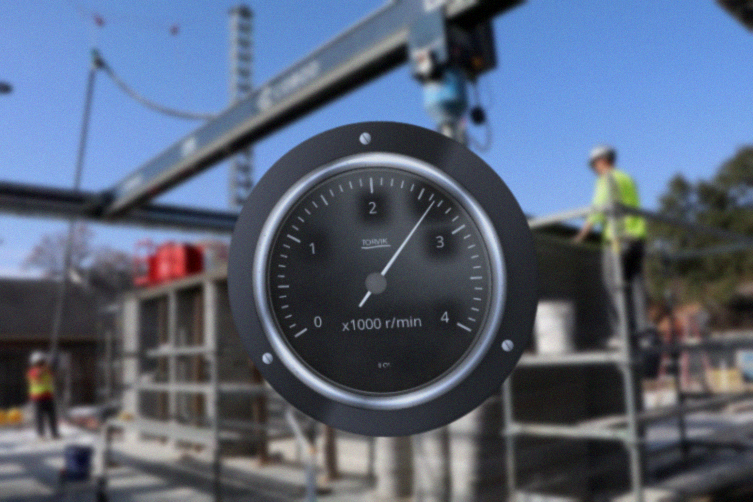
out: **2650** rpm
